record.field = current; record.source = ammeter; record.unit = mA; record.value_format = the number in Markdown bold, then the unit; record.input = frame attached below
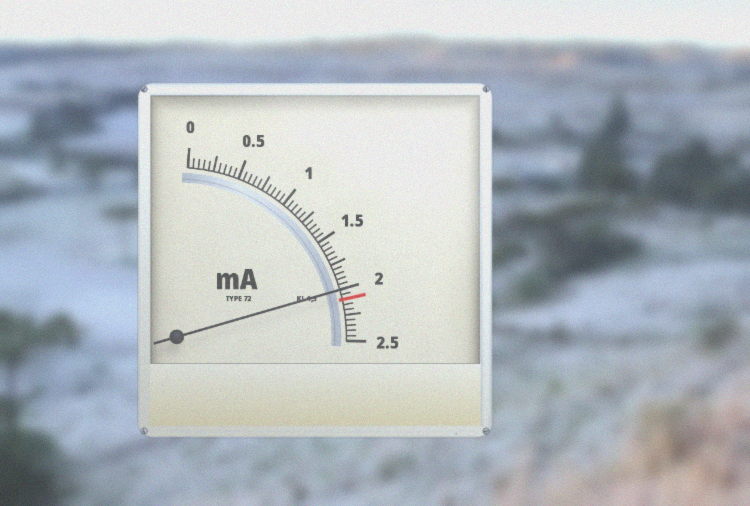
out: **2** mA
